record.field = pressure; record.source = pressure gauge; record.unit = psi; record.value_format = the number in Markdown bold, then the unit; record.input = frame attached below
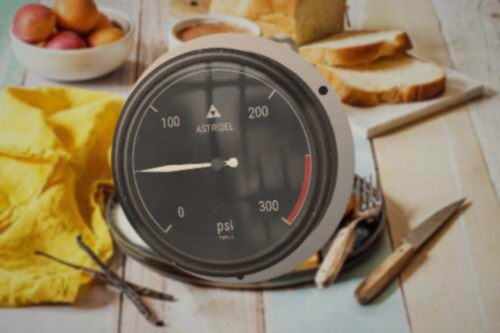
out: **50** psi
